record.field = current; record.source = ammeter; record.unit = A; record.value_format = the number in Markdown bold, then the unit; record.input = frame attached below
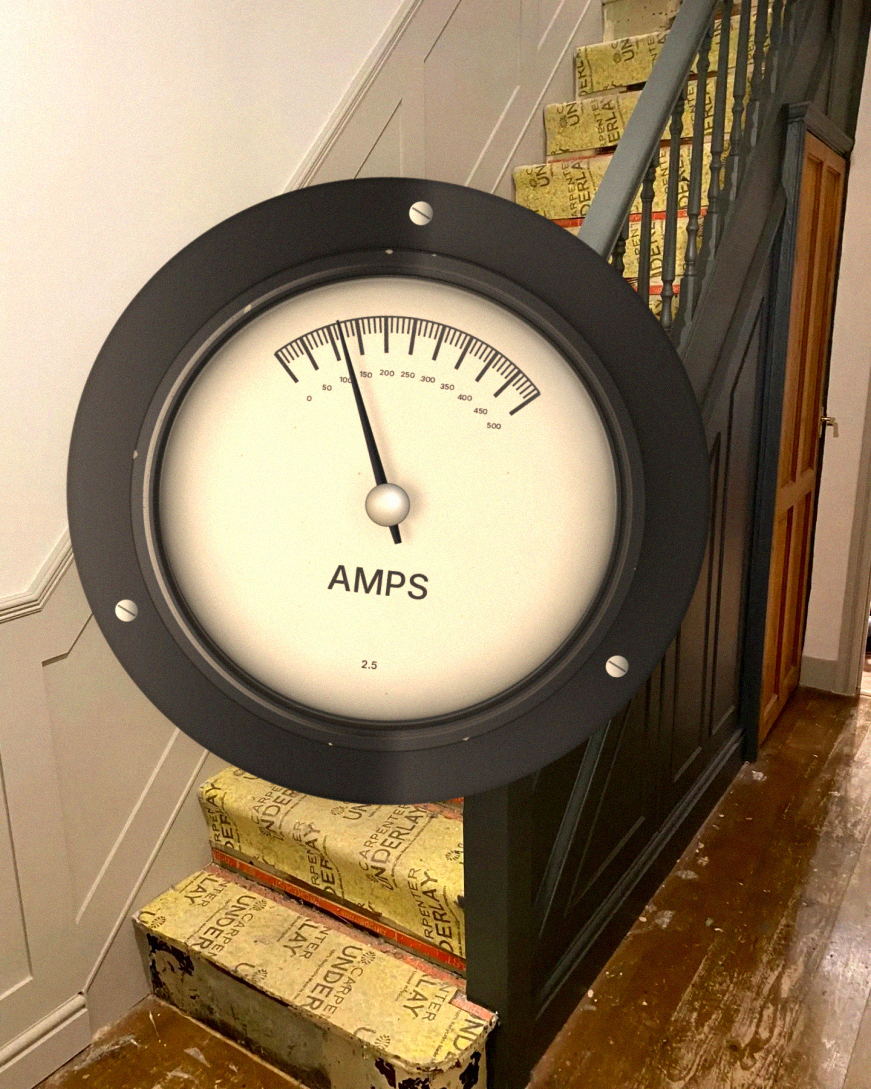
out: **120** A
